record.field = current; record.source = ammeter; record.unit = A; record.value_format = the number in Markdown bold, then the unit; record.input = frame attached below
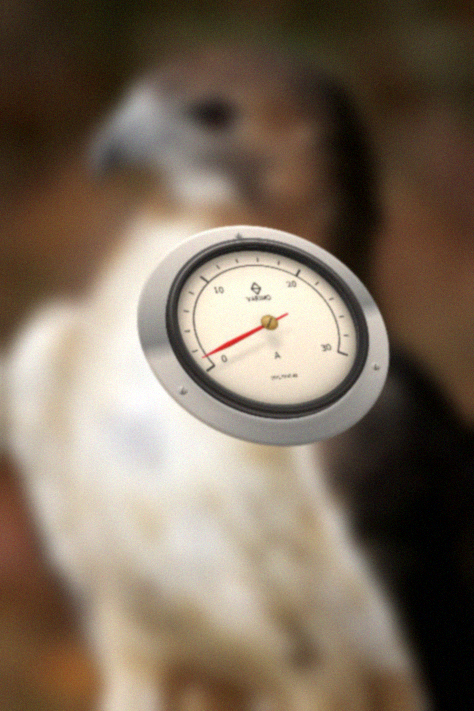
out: **1** A
